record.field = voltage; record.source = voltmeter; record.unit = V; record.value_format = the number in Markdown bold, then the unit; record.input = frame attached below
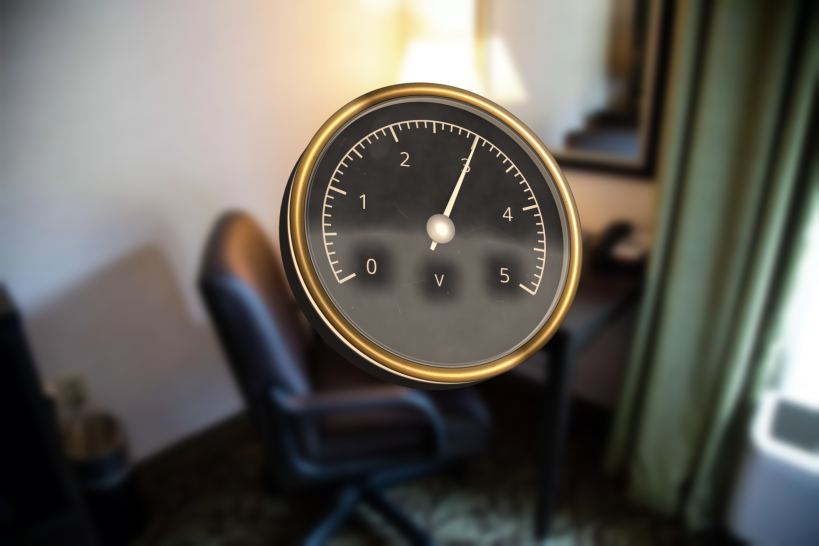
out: **3** V
